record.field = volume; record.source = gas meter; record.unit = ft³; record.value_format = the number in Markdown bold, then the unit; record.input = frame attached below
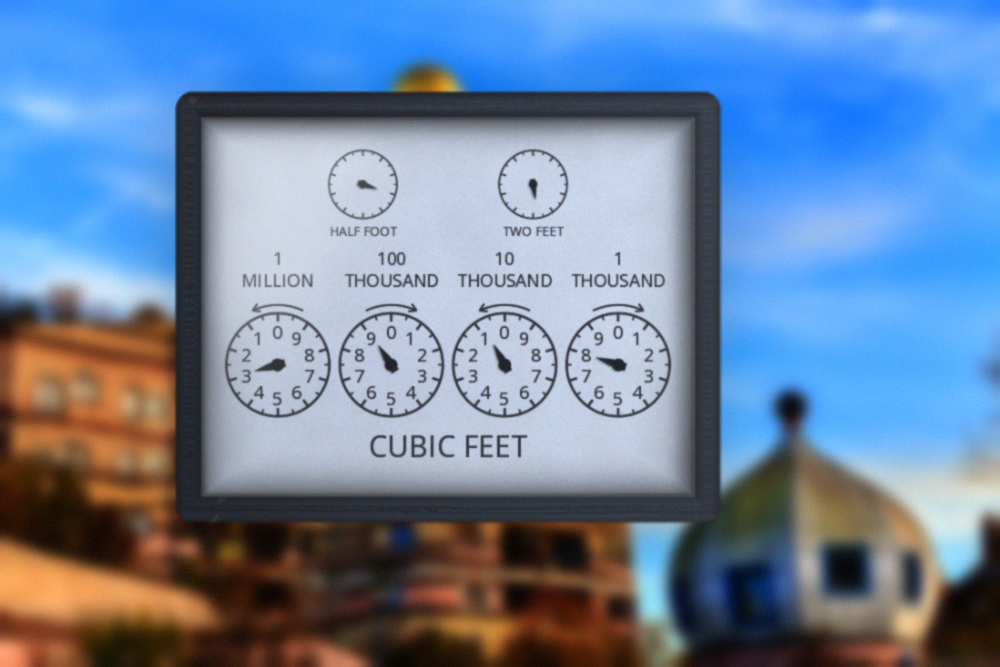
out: **290800** ft³
